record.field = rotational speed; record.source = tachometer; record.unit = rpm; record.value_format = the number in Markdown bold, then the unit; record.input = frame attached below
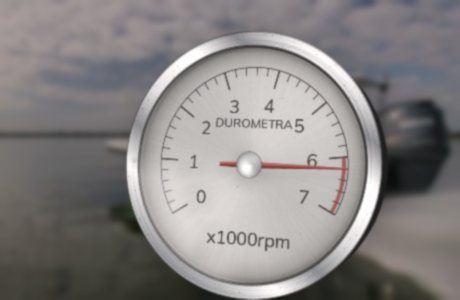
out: **6200** rpm
